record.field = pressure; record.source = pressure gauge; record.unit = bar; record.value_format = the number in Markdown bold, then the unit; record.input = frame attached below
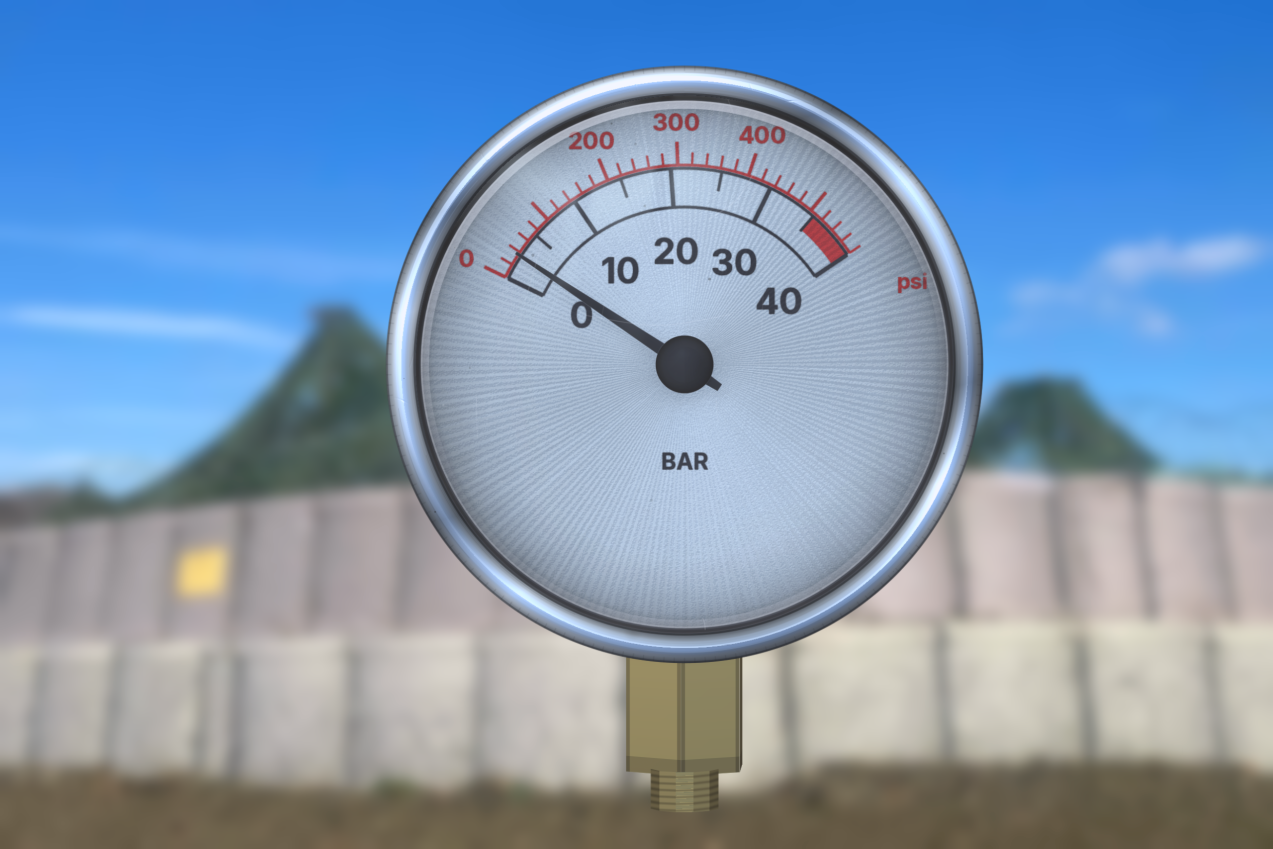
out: **2.5** bar
